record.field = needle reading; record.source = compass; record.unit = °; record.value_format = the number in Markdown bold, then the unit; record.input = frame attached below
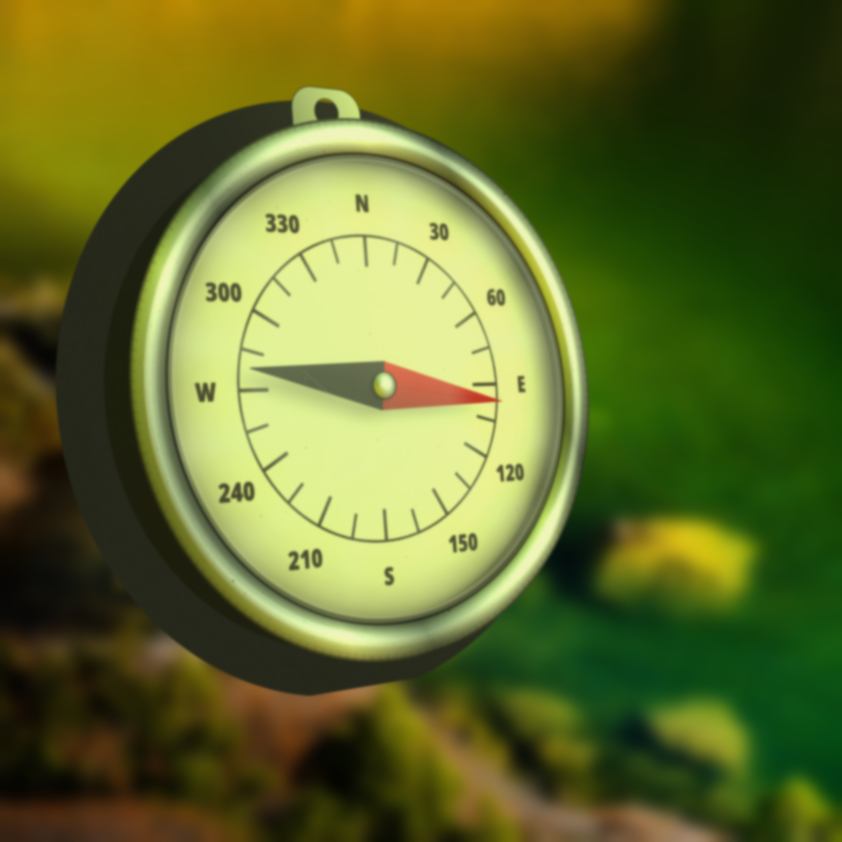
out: **97.5** °
